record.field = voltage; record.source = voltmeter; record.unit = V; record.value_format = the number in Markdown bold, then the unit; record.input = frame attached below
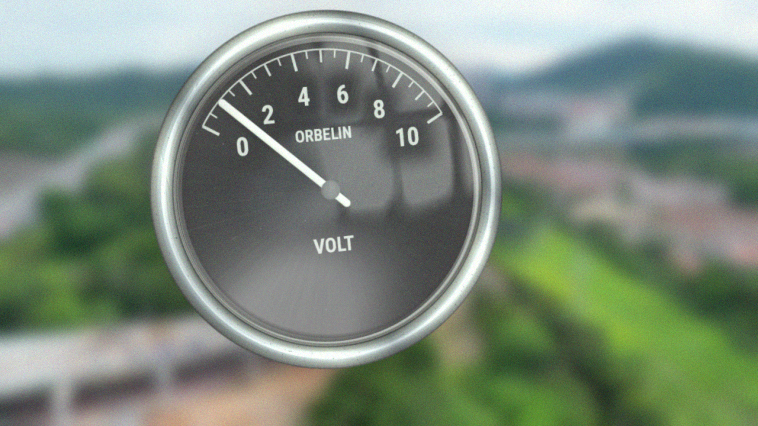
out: **1** V
